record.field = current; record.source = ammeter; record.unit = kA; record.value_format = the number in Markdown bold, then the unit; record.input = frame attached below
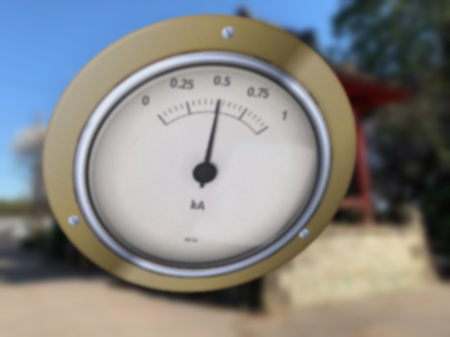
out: **0.5** kA
